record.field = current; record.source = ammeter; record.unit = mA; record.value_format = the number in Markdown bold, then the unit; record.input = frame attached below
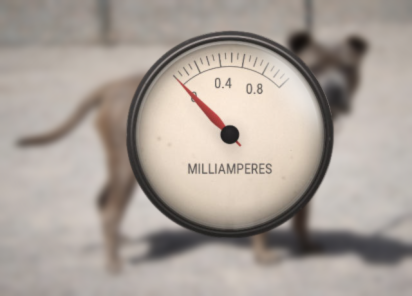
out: **0** mA
